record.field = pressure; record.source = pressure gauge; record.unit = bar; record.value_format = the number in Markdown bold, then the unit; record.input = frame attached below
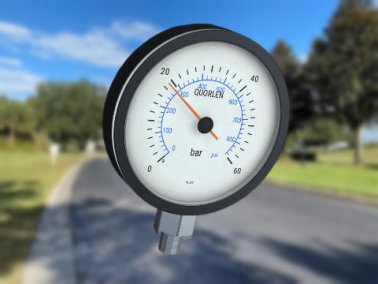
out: **19** bar
